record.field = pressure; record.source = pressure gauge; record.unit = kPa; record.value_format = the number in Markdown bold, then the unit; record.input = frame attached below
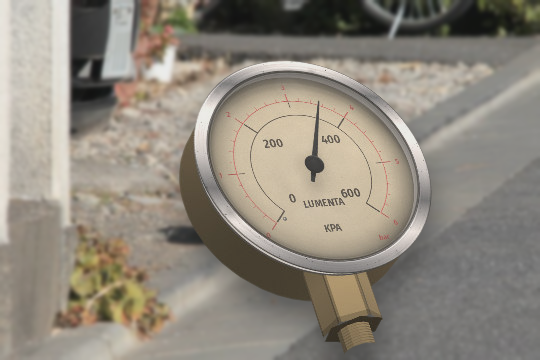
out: **350** kPa
